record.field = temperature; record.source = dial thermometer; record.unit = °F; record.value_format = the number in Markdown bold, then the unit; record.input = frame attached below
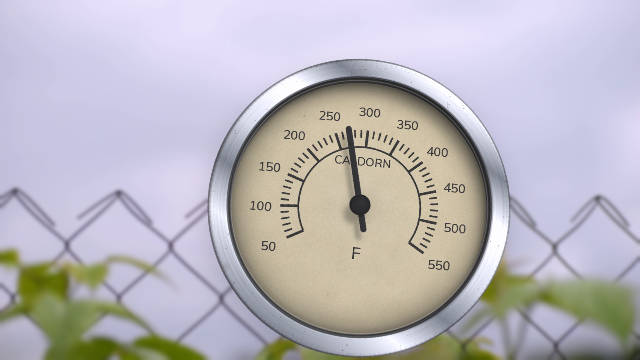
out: **270** °F
